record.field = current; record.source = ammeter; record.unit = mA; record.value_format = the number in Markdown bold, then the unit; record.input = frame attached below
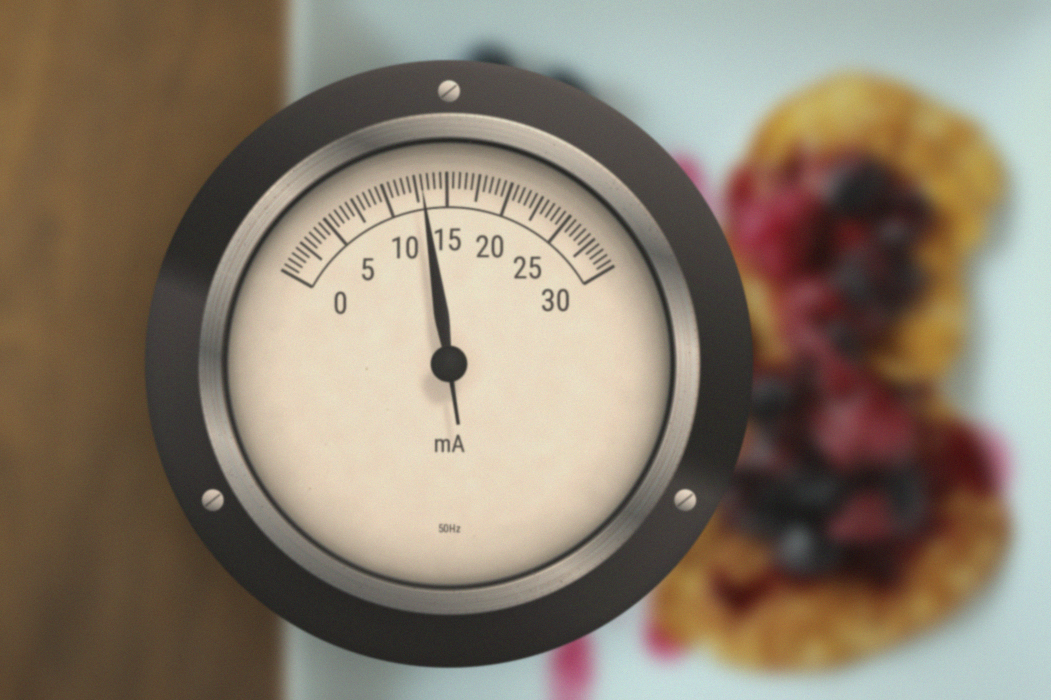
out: **13** mA
